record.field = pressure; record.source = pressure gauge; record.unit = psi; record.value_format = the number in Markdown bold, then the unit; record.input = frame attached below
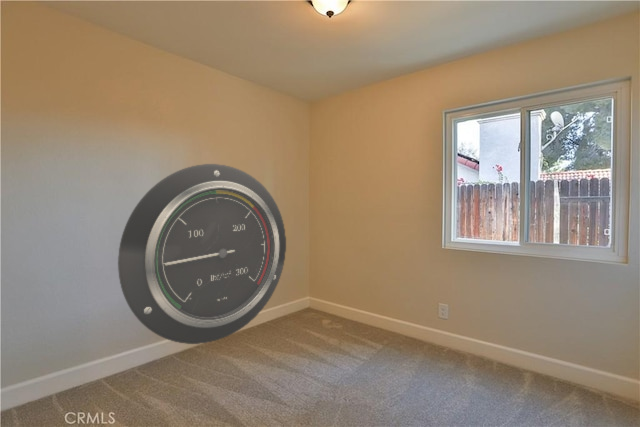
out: **50** psi
